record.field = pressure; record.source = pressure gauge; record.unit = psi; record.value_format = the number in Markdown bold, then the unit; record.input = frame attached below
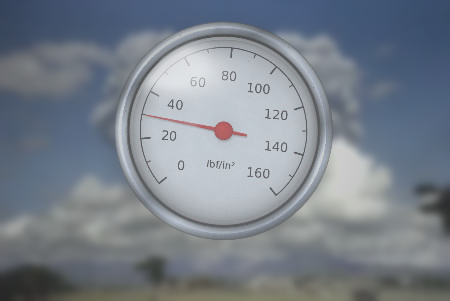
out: **30** psi
